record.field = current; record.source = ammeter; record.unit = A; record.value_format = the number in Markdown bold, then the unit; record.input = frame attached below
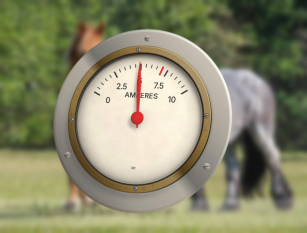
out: **5** A
